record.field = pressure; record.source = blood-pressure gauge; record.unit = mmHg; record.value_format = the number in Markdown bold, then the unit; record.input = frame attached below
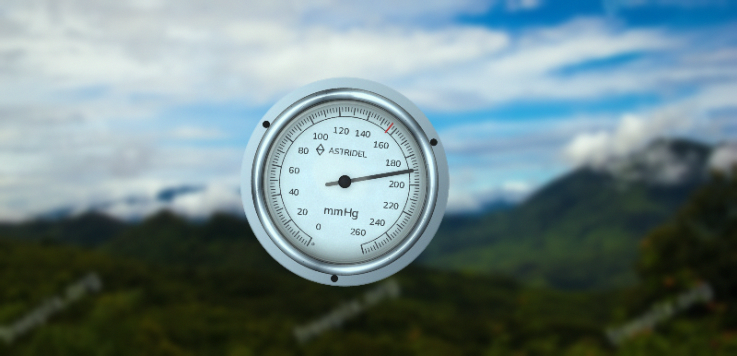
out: **190** mmHg
